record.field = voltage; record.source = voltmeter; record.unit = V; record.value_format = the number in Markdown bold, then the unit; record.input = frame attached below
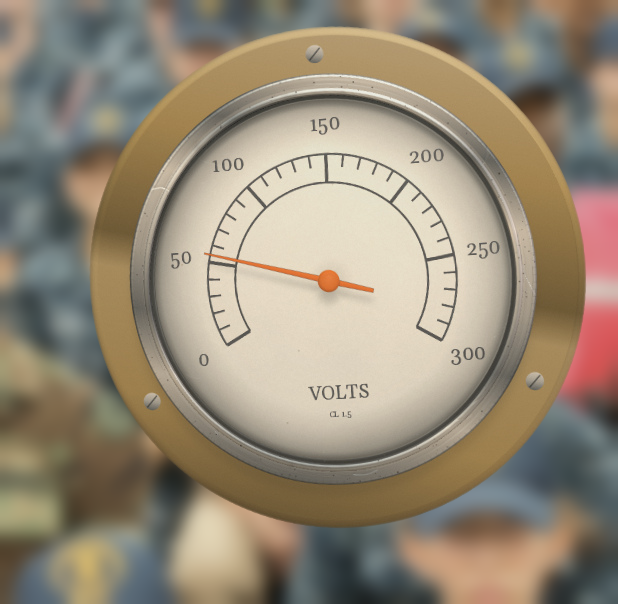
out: **55** V
